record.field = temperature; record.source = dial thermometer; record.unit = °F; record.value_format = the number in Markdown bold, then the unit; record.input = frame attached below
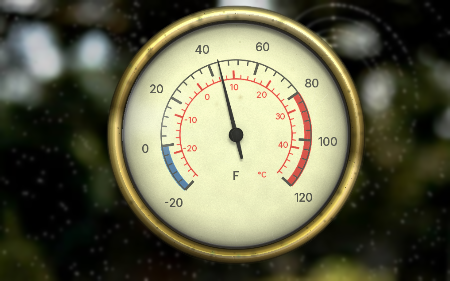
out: **44** °F
